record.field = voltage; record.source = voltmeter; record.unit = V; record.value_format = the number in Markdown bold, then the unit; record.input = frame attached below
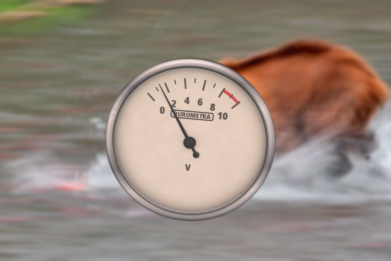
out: **1.5** V
